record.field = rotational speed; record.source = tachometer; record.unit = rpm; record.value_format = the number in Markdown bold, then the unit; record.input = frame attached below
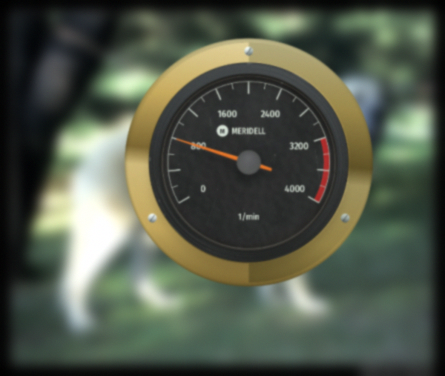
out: **800** rpm
